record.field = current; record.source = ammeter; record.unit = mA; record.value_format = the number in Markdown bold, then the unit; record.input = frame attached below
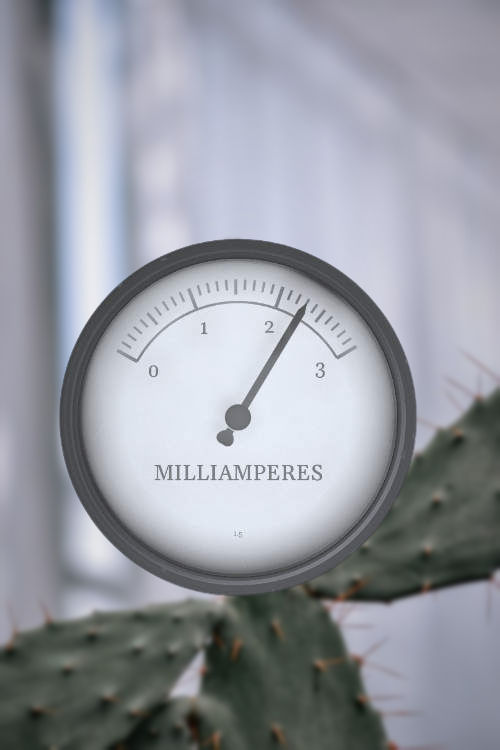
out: **2.3** mA
